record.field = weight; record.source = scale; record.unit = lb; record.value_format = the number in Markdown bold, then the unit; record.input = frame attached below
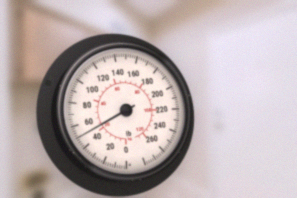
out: **50** lb
